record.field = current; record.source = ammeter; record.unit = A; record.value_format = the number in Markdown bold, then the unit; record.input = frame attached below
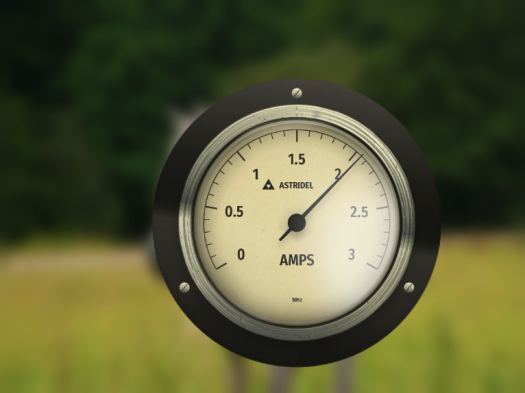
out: **2.05** A
